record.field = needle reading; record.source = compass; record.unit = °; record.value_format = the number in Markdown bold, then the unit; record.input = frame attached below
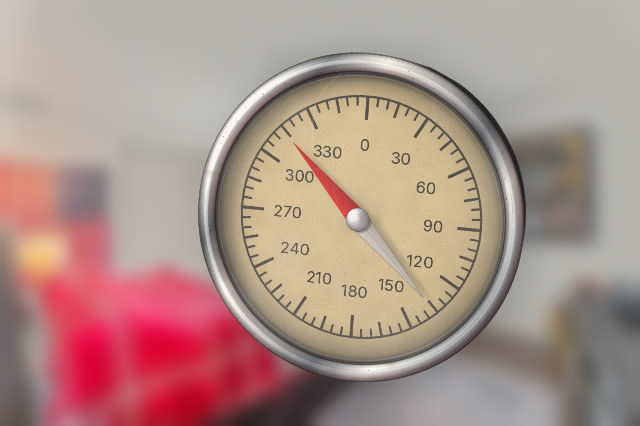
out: **315** °
